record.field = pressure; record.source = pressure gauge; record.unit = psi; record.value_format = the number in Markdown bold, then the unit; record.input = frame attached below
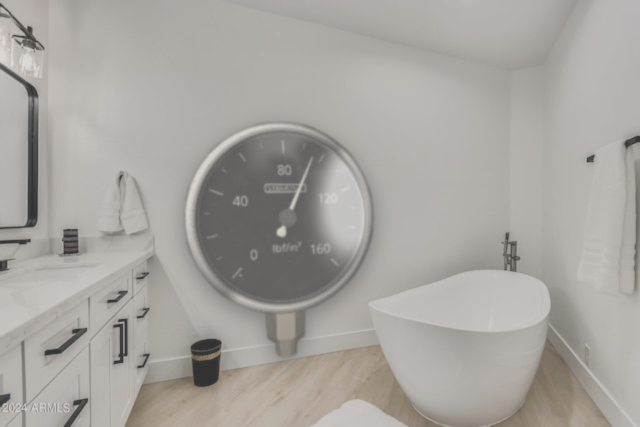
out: **95** psi
